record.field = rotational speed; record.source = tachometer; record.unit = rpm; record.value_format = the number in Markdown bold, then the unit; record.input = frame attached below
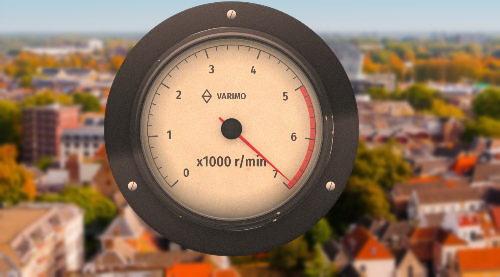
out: **6900** rpm
